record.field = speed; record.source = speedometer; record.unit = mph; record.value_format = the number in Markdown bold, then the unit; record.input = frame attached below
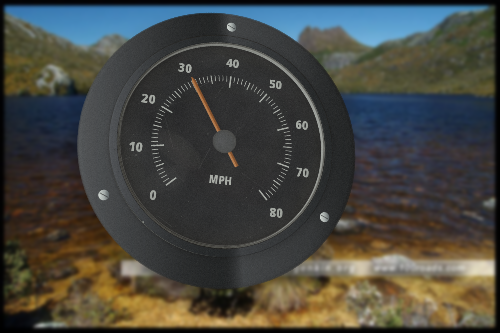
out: **30** mph
